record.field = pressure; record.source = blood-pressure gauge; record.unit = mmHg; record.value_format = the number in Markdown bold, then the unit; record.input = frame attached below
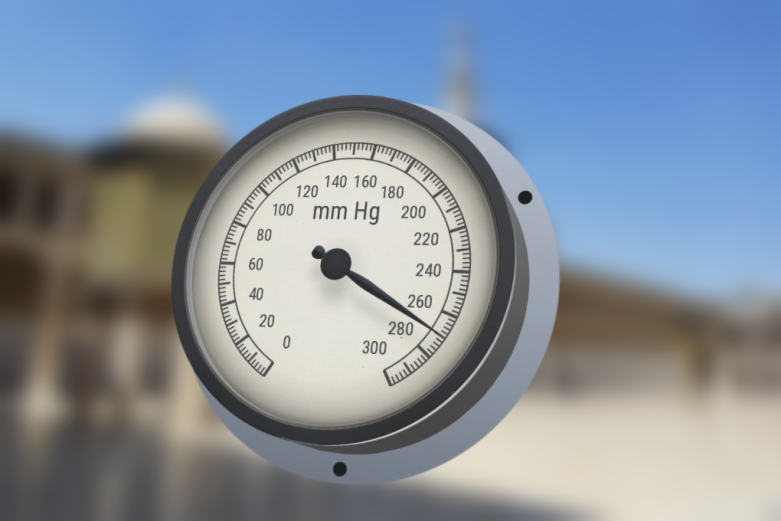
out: **270** mmHg
